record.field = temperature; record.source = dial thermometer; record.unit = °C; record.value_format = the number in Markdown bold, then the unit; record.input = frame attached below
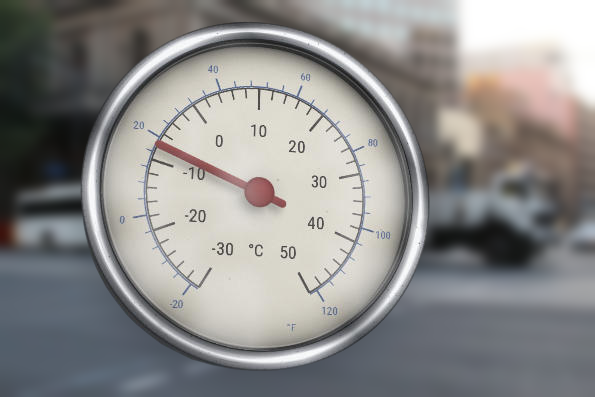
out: **-8** °C
